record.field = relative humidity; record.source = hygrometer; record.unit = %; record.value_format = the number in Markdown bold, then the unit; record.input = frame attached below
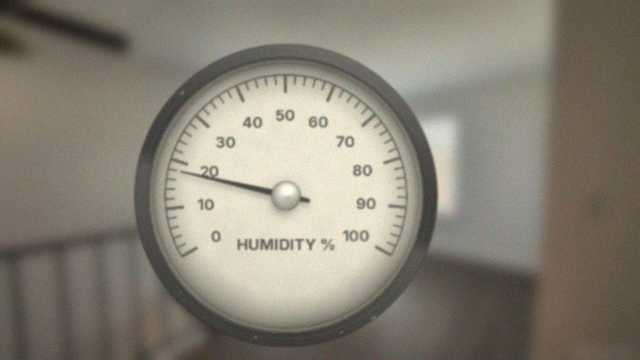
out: **18** %
